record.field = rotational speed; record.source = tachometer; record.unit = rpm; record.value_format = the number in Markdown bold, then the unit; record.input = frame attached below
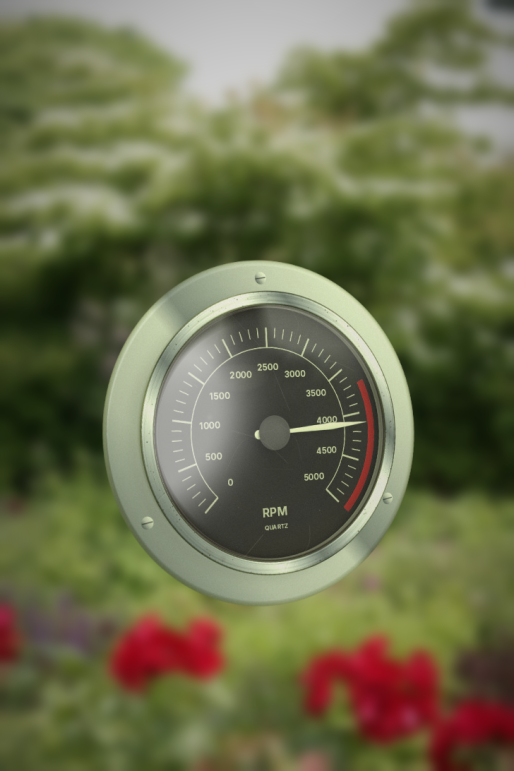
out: **4100** rpm
